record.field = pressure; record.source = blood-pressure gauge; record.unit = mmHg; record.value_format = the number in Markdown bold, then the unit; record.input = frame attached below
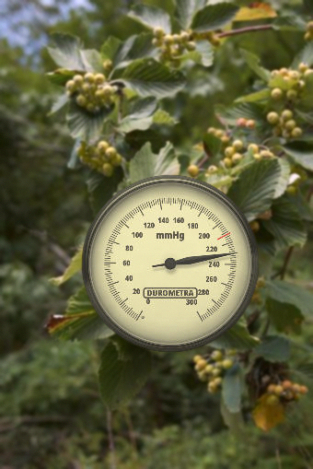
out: **230** mmHg
